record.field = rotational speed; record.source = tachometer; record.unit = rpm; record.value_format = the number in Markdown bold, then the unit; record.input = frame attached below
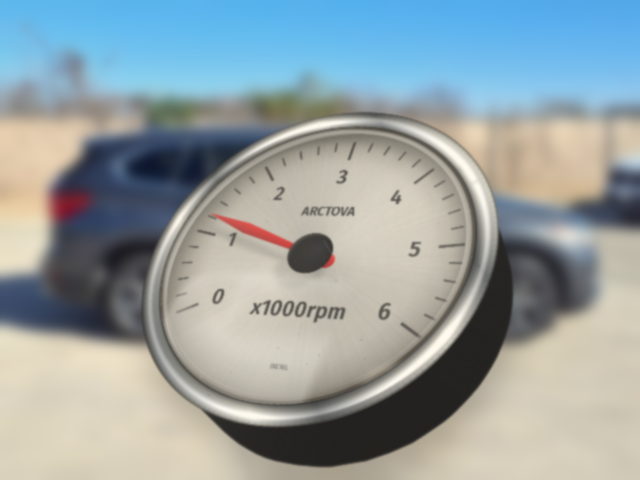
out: **1200** rpm
